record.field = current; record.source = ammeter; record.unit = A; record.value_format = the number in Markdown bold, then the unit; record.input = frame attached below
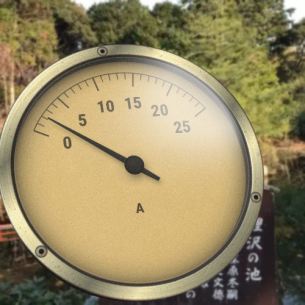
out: **2** A
